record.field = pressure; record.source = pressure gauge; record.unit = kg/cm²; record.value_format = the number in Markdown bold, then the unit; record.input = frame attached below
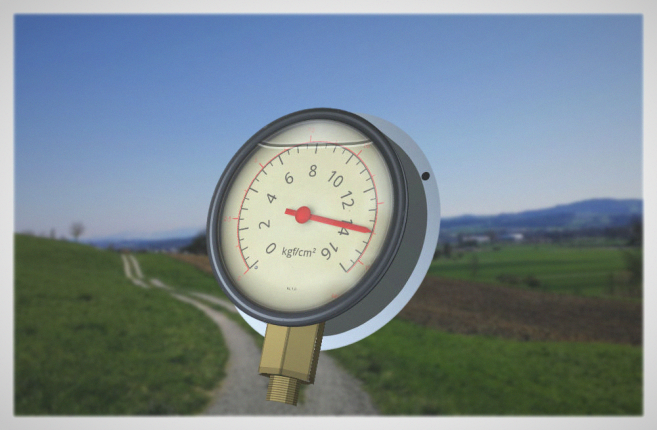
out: **14** kg/cm²
